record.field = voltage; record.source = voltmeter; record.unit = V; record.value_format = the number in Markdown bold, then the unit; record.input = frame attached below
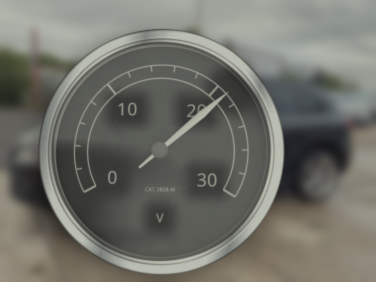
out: **21** V
